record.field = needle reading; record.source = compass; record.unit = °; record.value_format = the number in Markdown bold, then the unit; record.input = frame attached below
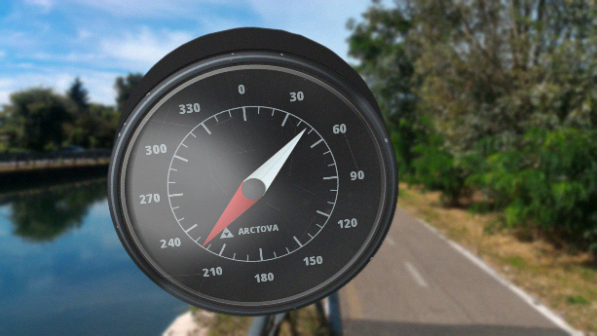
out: **225** °
